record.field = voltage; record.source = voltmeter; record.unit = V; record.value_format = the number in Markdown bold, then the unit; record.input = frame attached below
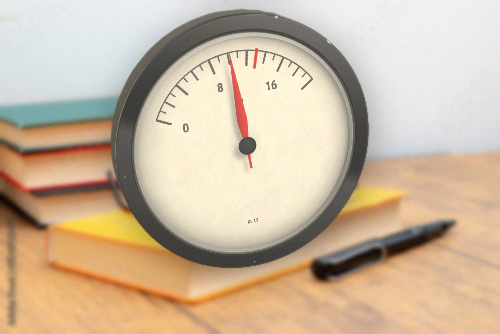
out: **10** V
